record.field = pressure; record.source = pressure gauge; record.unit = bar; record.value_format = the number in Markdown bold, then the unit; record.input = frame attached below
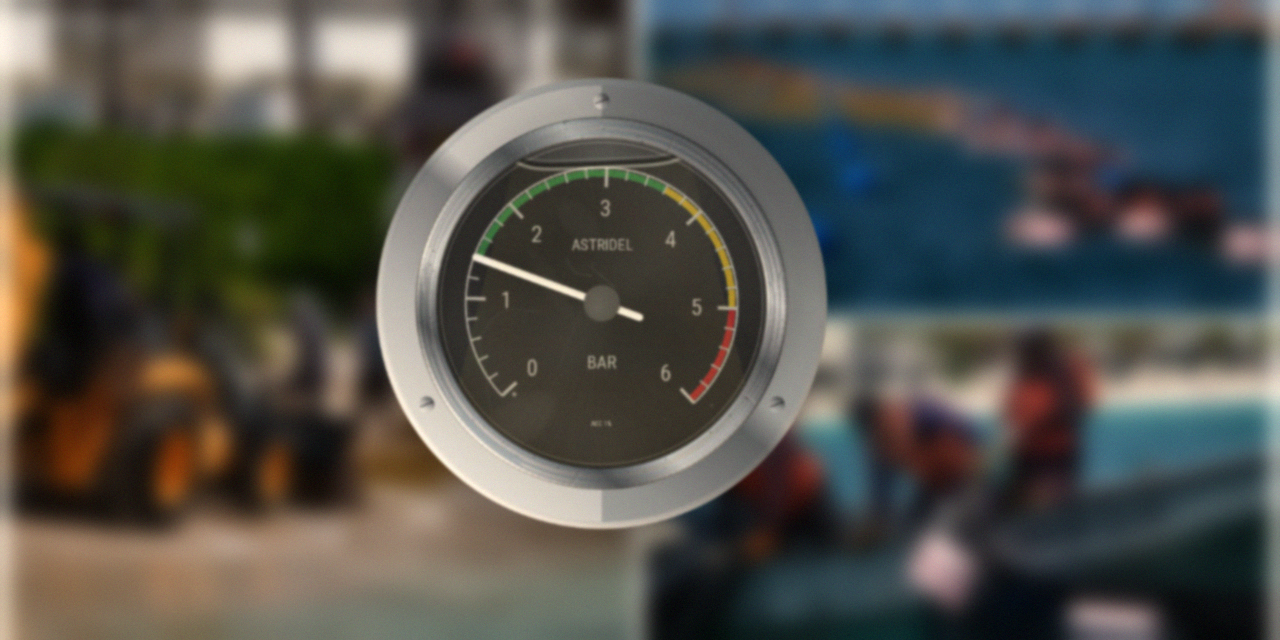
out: **1.4** bar
